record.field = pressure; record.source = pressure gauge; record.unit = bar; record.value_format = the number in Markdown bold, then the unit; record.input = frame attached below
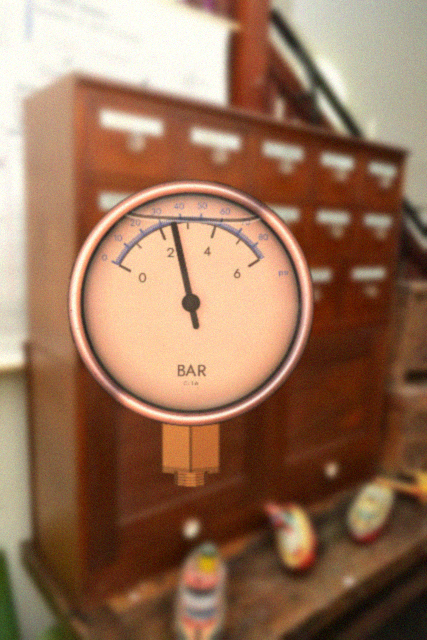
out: **2.5** bar
